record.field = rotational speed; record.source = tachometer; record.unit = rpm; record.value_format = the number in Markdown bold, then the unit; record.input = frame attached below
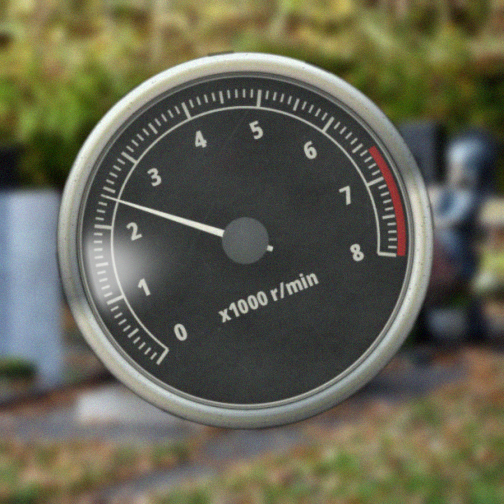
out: **2400** rpm
